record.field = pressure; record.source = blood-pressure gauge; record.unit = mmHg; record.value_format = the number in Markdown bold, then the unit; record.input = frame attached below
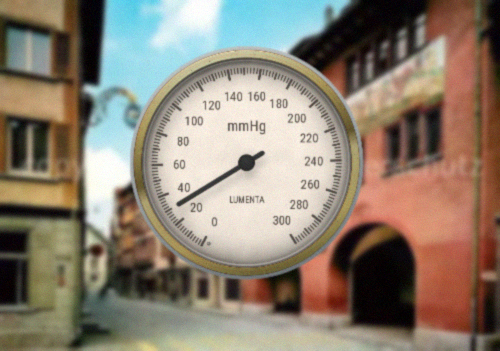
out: **30** mmHg
